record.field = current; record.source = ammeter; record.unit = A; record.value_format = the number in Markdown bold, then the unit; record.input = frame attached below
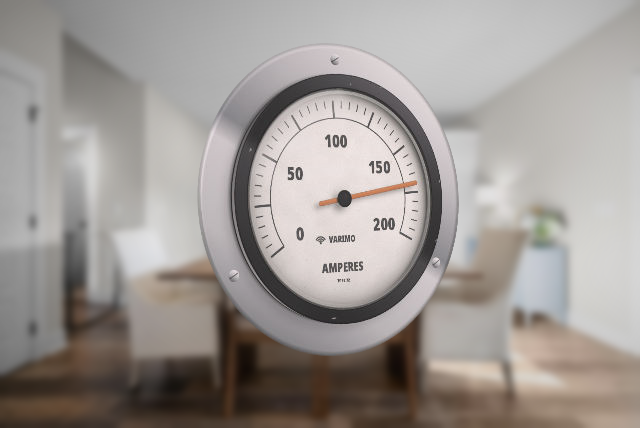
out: **170** A
